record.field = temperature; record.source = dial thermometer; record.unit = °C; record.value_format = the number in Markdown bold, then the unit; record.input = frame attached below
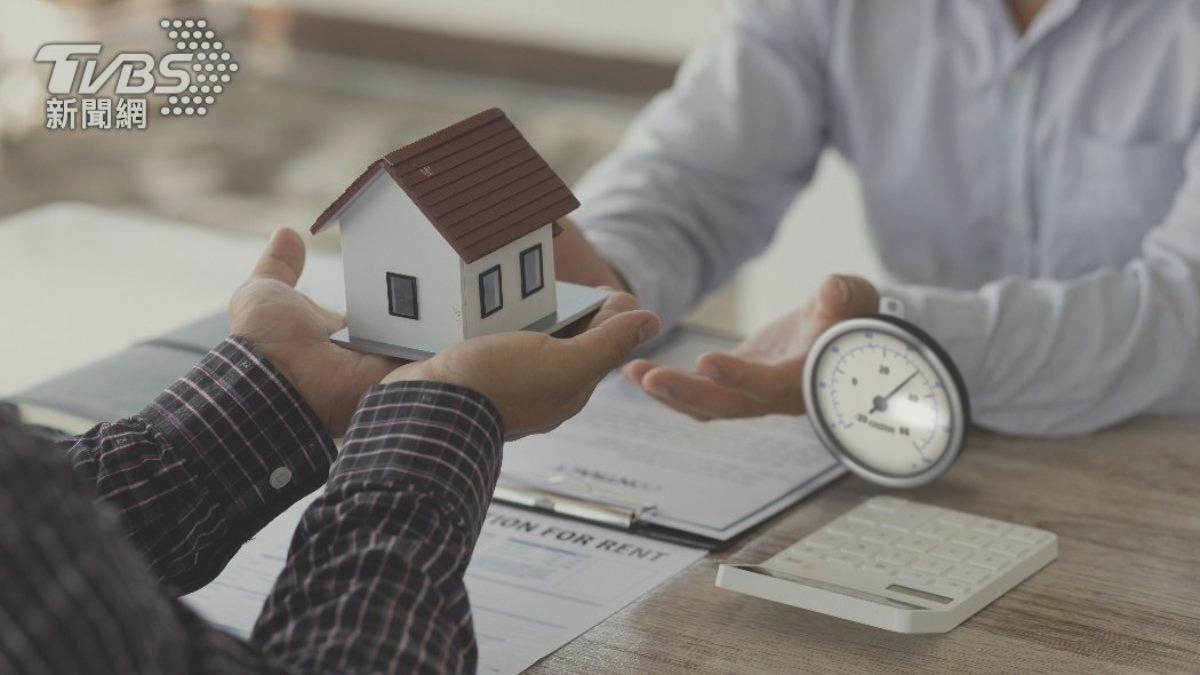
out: **32** °C
